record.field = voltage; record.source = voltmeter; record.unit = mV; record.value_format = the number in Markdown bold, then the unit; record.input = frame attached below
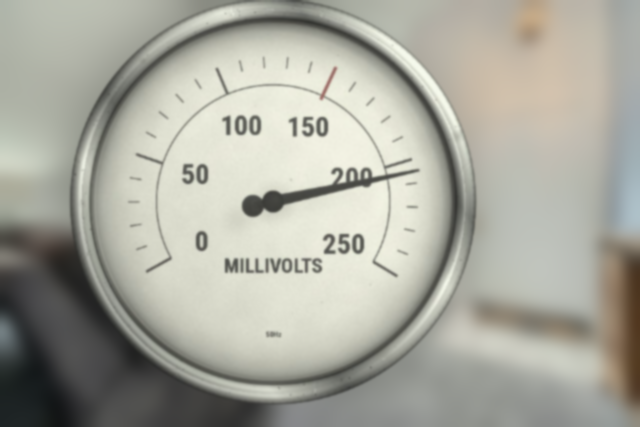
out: **205** mV
